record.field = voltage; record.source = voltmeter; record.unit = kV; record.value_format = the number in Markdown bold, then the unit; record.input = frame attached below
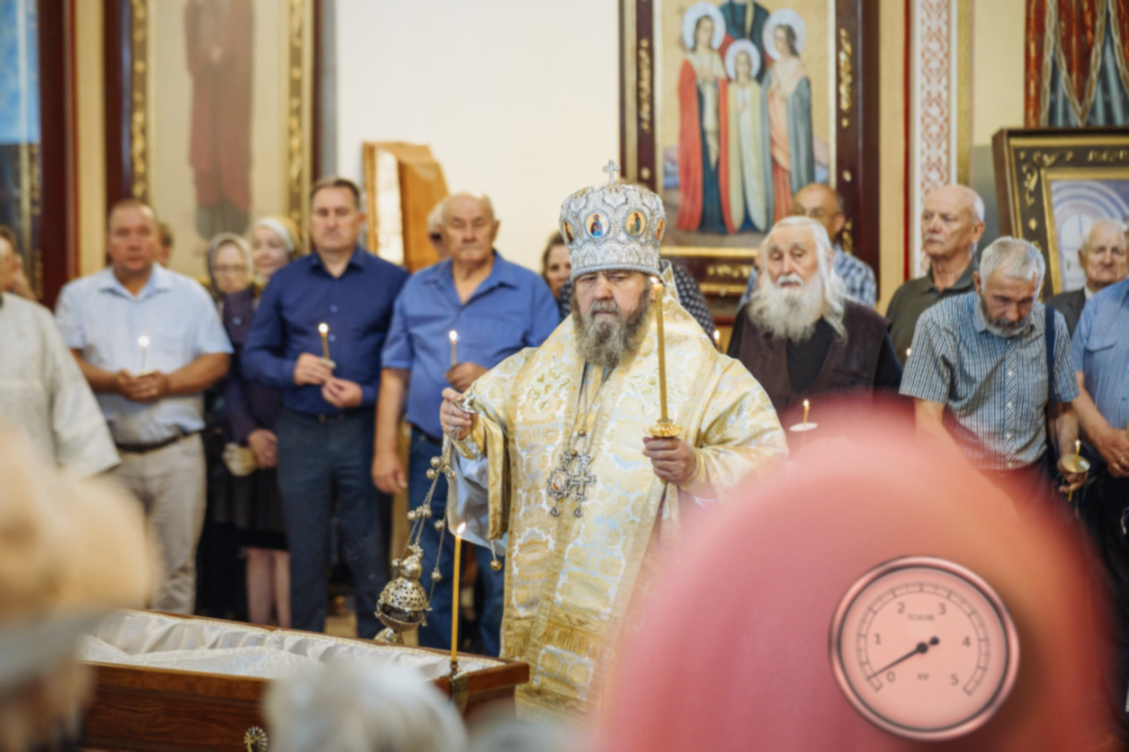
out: **0.25** kV
